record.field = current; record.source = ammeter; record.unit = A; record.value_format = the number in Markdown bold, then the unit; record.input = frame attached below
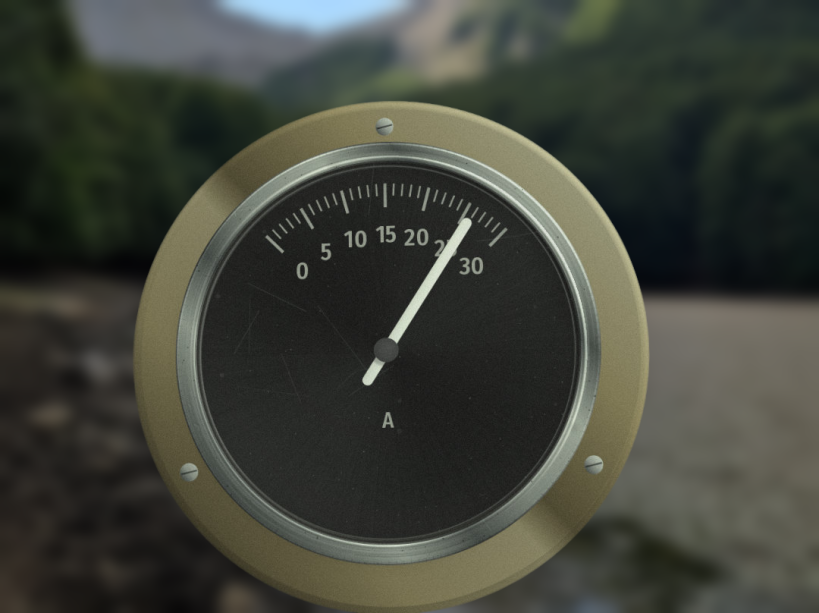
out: **26** A
